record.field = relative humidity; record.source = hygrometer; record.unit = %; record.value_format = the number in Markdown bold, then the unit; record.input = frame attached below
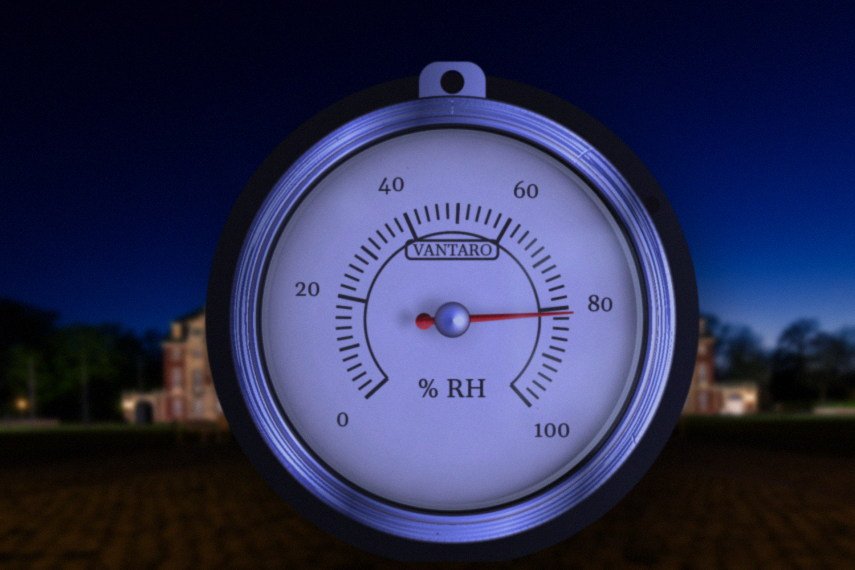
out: **81** %
